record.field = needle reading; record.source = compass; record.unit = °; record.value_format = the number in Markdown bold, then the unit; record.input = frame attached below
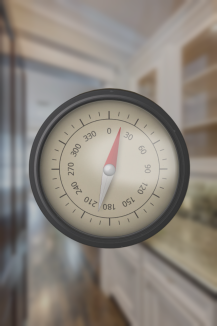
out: **15** °
